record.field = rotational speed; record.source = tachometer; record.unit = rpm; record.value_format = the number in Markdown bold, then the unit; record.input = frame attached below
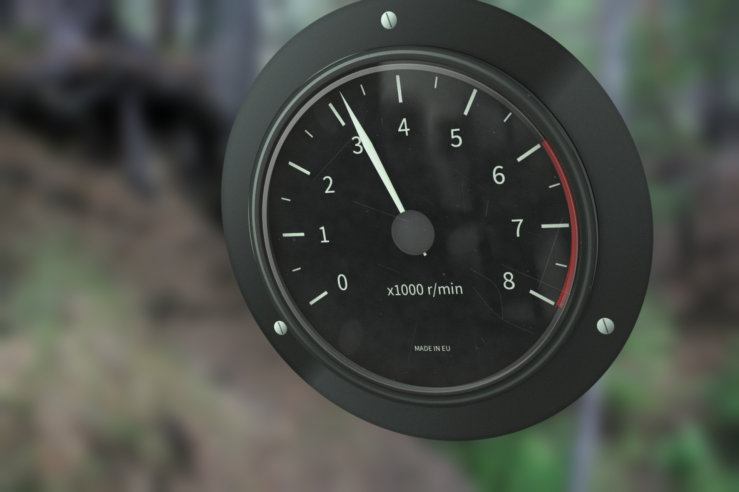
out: **3250** rpm
